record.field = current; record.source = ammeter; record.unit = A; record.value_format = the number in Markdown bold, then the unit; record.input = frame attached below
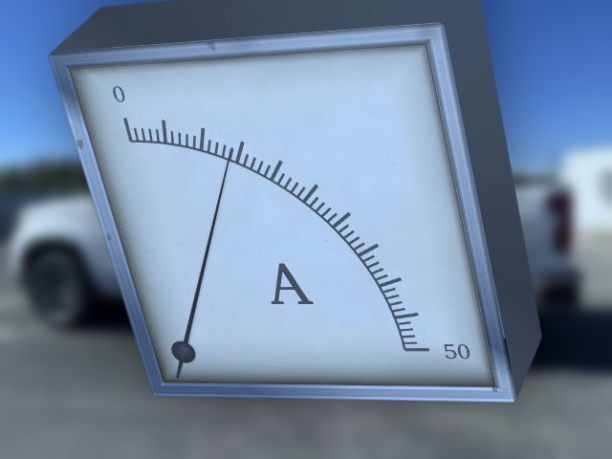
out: **14** A
